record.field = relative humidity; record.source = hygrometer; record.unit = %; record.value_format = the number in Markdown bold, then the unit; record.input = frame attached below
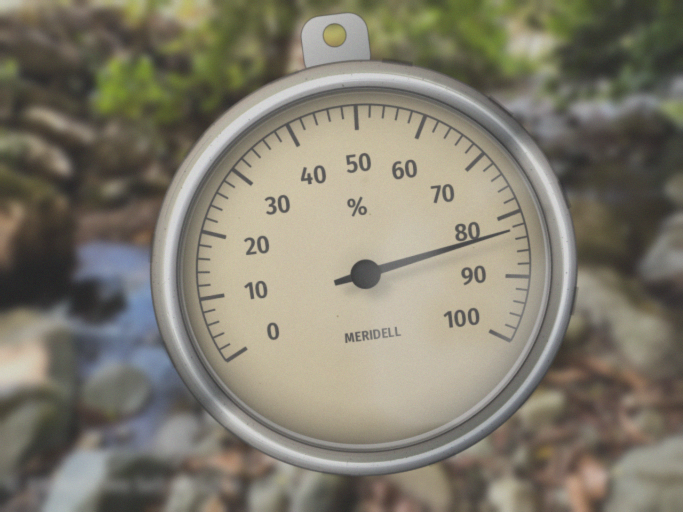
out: **82** %
